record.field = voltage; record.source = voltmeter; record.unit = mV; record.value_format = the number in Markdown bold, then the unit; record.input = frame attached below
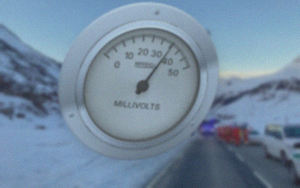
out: **35** mV
